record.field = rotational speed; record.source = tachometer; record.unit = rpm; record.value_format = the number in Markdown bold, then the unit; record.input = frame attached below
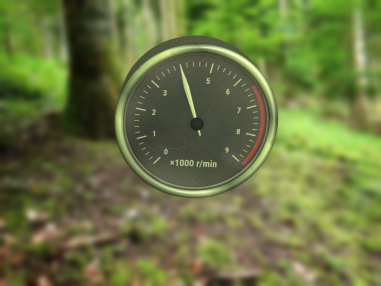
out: **4000** rpm
